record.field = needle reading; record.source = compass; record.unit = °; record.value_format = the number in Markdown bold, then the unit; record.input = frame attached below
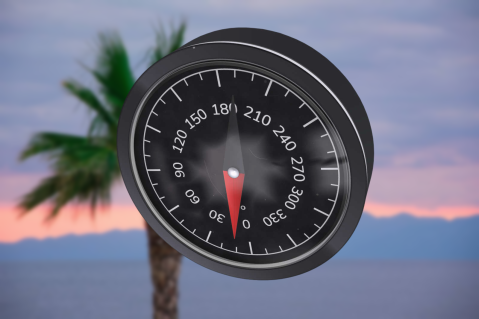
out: **10** °
